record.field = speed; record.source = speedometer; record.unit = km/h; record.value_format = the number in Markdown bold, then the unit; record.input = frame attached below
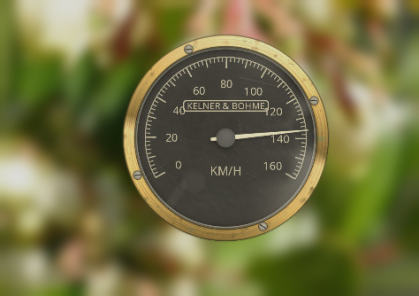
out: **136** km/h
